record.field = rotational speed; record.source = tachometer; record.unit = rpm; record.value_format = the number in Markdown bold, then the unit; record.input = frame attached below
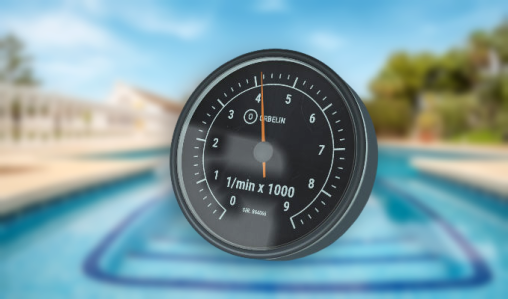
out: **4200** rpm
